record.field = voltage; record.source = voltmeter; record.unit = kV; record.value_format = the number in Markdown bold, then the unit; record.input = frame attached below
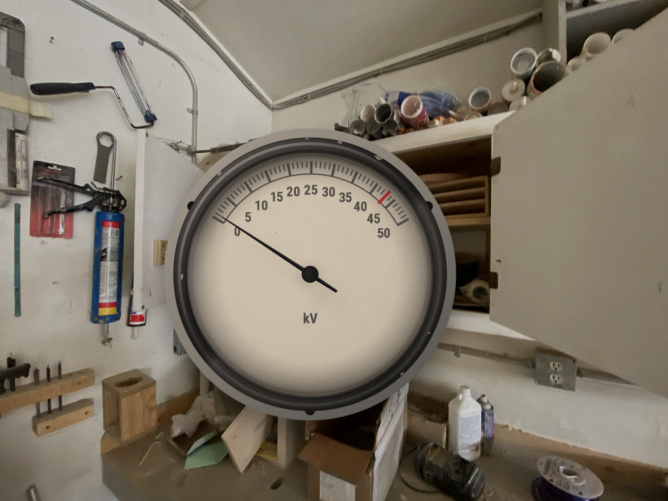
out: **1** kV
